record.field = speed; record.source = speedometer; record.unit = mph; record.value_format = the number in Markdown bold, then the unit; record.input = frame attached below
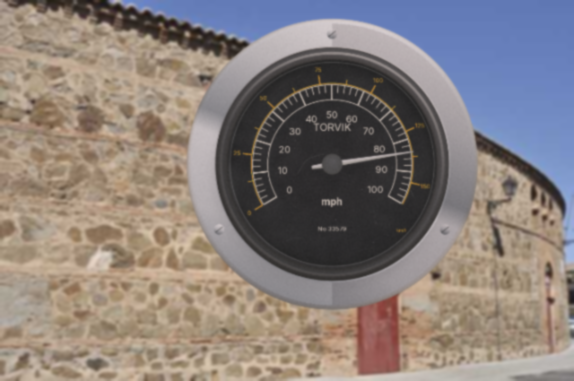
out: **84** mph
